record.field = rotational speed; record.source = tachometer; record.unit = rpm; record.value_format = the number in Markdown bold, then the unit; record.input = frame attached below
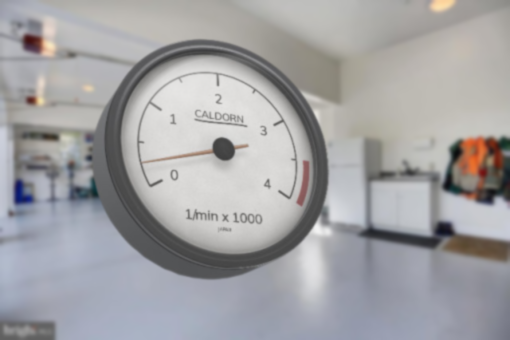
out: **250** rpm
